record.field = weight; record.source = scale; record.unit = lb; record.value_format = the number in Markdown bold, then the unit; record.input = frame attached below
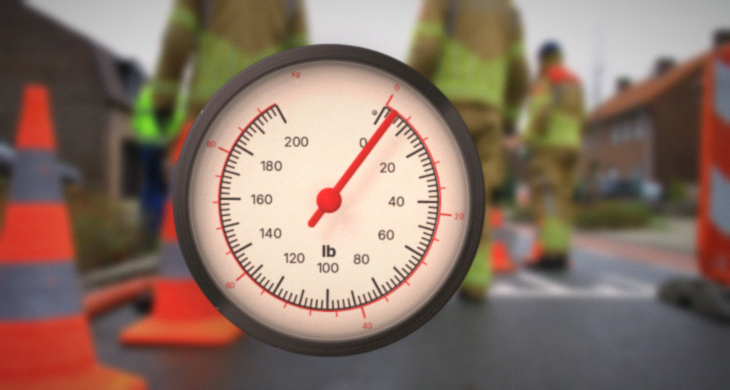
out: **4** lb
